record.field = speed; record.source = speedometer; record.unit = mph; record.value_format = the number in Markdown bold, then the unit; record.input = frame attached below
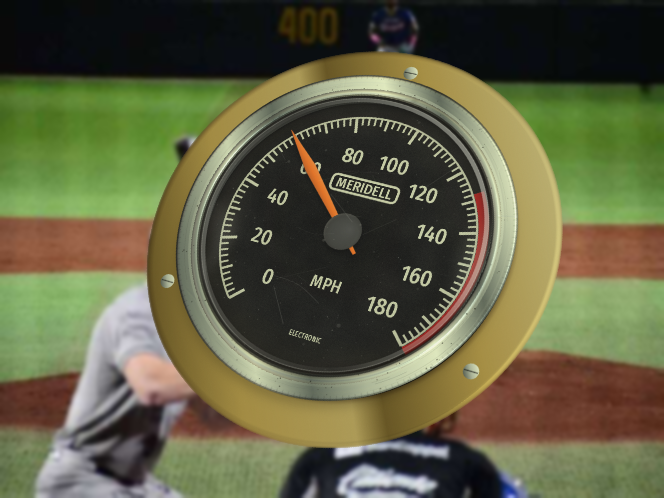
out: **60** mph
